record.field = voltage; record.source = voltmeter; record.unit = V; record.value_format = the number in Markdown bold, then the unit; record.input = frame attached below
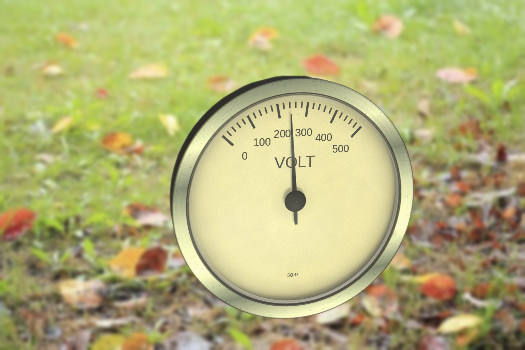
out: **240** V
